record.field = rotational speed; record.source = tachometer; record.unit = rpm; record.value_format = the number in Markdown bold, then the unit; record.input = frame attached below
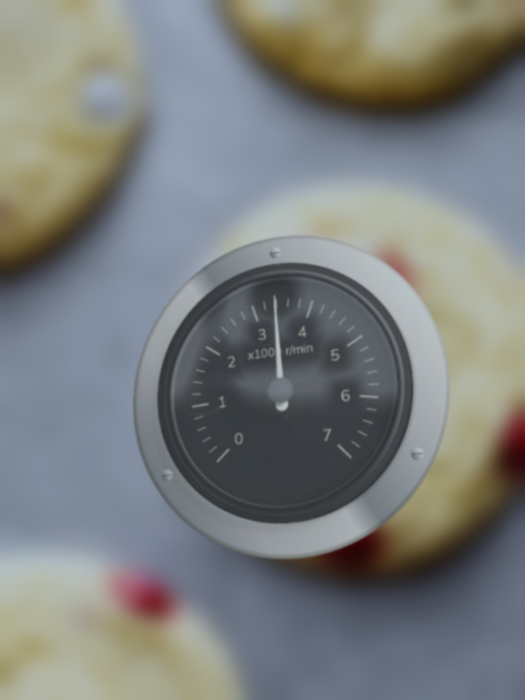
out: **3400** rpm
